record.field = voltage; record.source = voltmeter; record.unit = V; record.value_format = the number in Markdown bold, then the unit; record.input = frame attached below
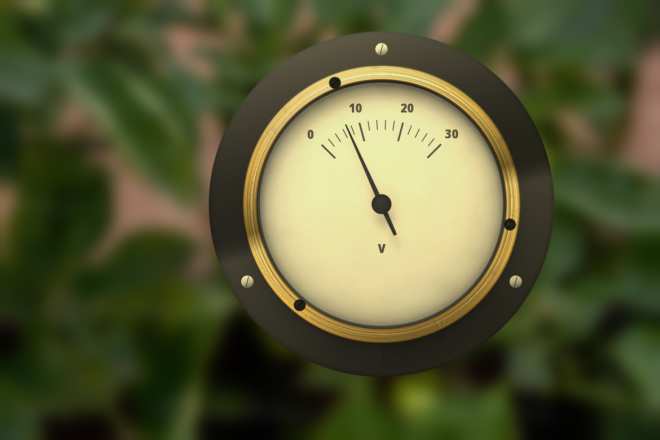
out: **7** V
